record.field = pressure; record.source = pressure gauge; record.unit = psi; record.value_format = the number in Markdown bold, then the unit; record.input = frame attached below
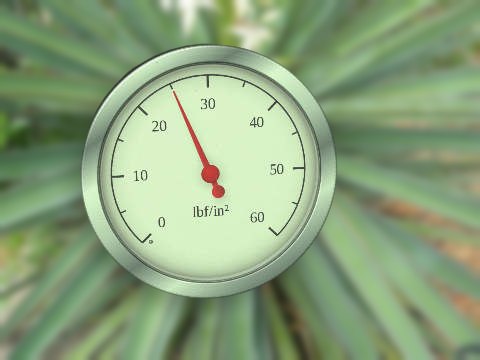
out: **25** psi
